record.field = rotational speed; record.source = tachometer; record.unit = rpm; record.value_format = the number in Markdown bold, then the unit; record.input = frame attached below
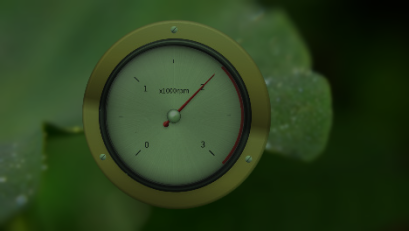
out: **2000** rpm
